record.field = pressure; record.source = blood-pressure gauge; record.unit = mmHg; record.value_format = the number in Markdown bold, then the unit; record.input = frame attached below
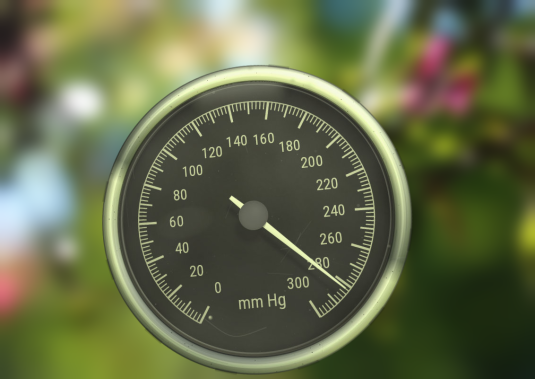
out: **282** mmHg
